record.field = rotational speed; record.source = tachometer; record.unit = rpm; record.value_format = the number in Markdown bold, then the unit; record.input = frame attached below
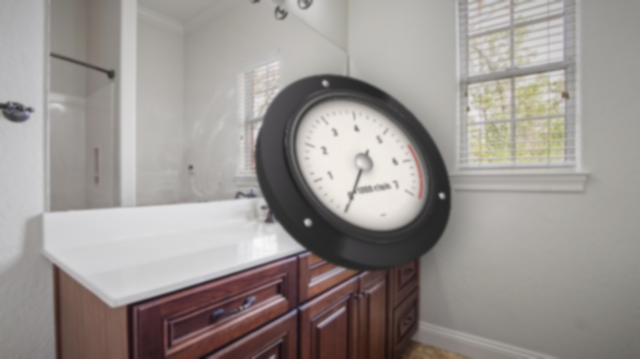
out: **0** rpm
